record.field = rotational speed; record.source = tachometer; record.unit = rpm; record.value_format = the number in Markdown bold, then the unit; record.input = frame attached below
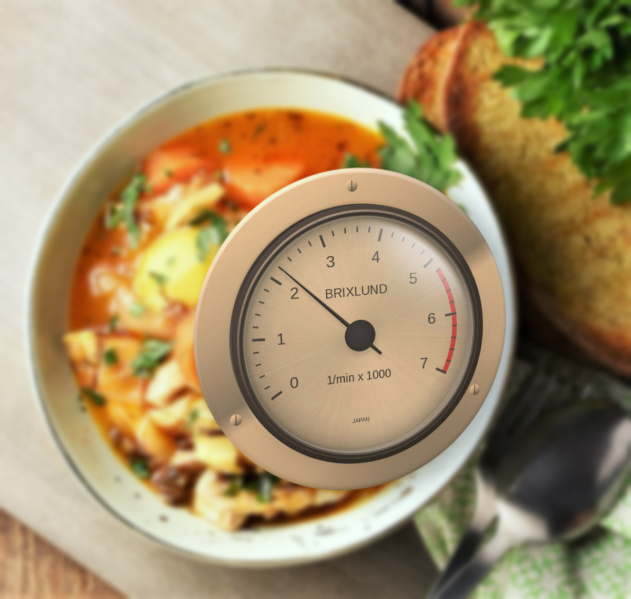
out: **2200** rpm
